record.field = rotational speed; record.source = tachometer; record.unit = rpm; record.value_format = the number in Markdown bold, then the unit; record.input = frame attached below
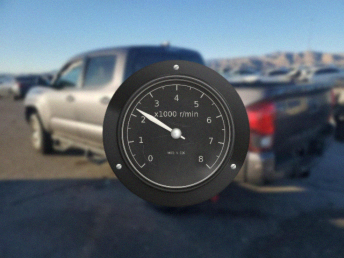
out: **2250** rpm
